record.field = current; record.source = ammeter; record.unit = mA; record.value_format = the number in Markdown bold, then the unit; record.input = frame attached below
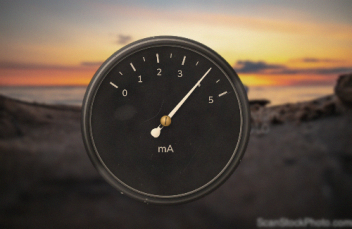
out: **4** mA
